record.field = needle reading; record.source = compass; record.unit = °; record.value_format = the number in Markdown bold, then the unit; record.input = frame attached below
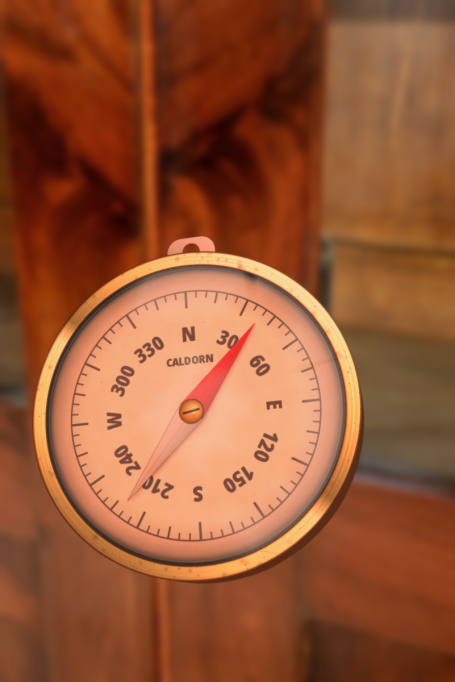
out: **40** °
